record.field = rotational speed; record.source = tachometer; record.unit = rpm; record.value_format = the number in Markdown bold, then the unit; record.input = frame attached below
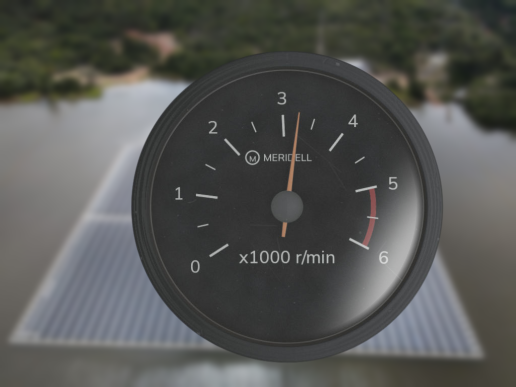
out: **3250** rpm
